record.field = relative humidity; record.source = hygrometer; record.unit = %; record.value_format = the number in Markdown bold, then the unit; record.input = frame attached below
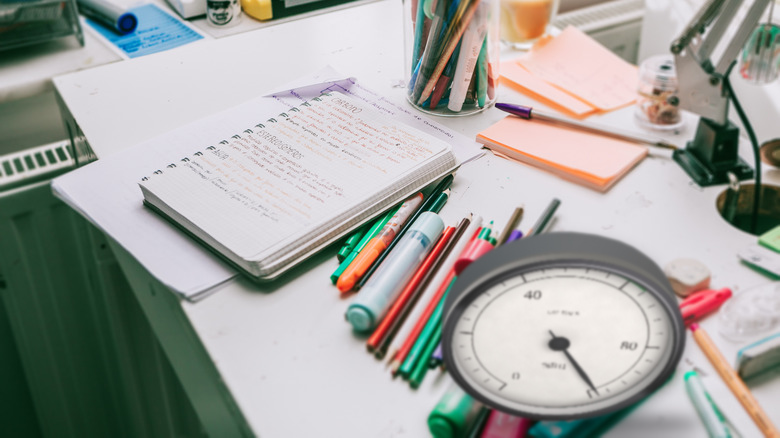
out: **98** %
